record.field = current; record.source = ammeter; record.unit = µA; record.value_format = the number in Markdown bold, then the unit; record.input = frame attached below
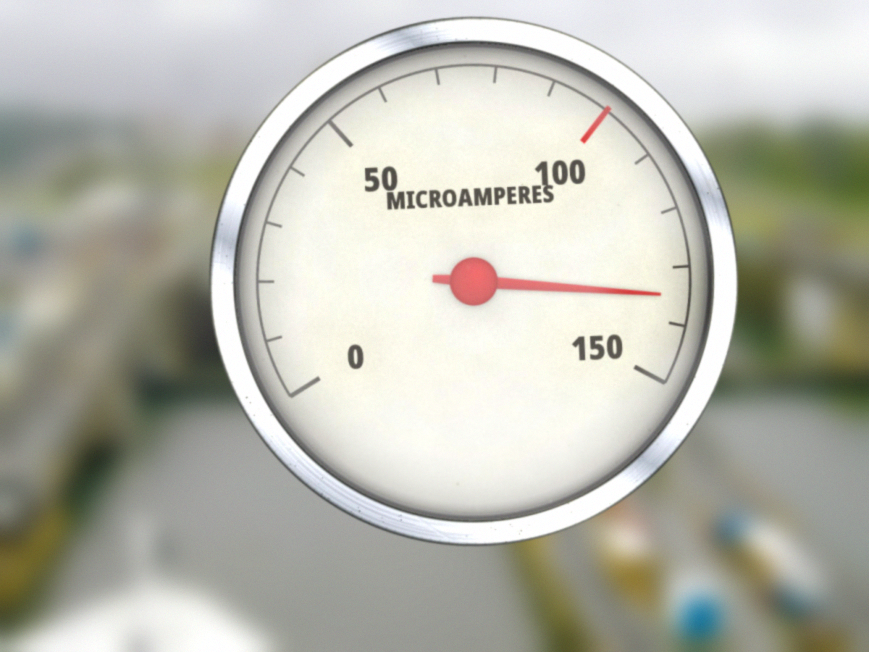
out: **135** µA
